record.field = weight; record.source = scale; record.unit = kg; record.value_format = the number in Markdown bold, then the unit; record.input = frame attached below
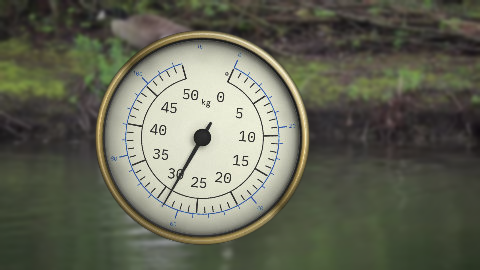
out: **29** kg
